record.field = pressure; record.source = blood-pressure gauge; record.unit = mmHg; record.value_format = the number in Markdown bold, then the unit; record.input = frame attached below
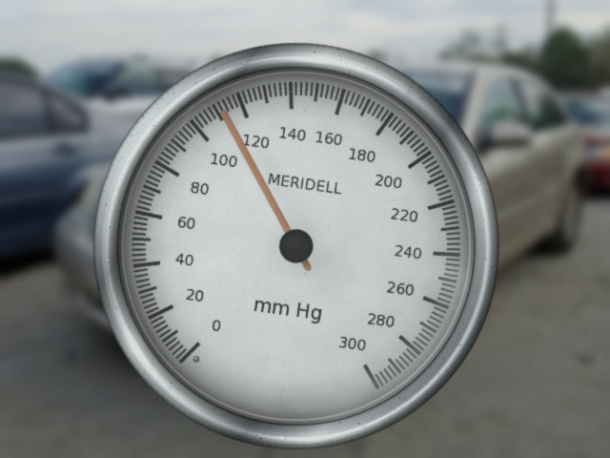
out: **112** mmHg
